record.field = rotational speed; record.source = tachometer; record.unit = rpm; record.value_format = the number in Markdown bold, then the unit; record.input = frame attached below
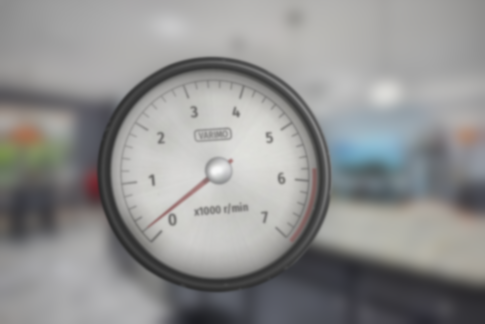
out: **200** rpm
